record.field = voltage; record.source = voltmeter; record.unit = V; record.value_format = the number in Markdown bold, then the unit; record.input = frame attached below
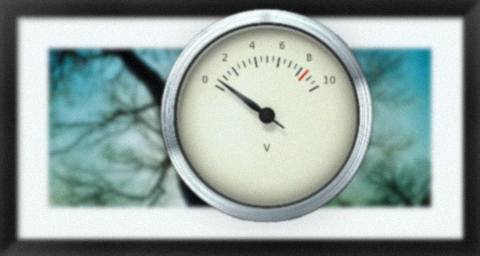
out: **0.5** V
